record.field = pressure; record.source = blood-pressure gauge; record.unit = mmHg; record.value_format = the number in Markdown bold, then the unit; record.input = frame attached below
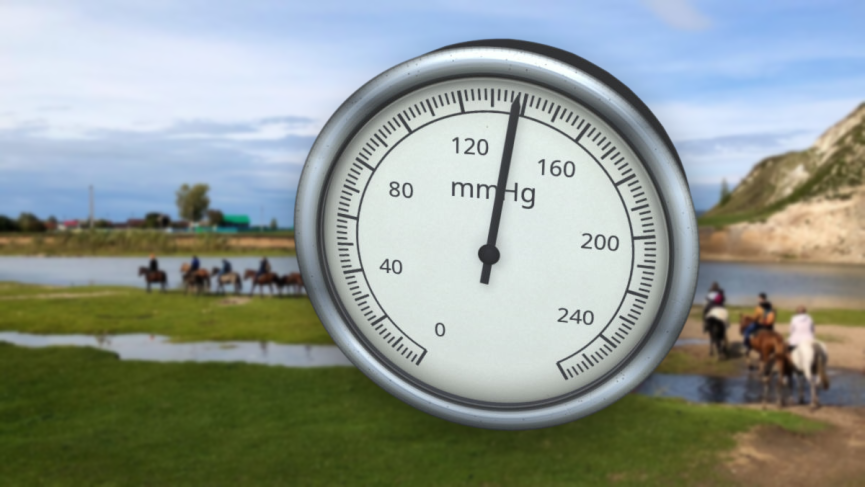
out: **138** mmHg
